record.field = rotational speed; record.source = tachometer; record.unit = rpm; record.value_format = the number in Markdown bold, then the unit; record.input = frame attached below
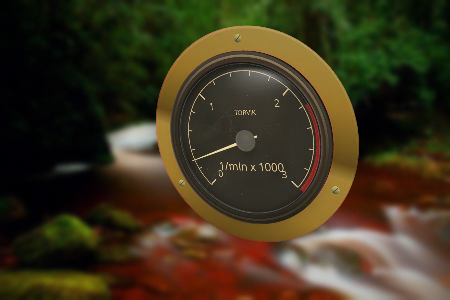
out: **300** rpm
